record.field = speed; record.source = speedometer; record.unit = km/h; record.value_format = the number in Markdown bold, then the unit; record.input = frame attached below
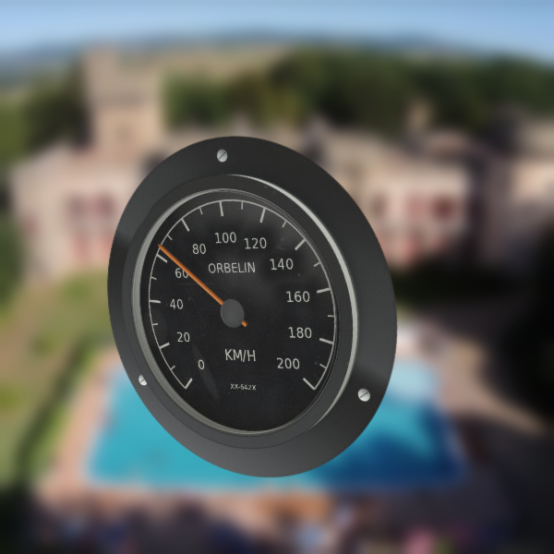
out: **65** km/h
